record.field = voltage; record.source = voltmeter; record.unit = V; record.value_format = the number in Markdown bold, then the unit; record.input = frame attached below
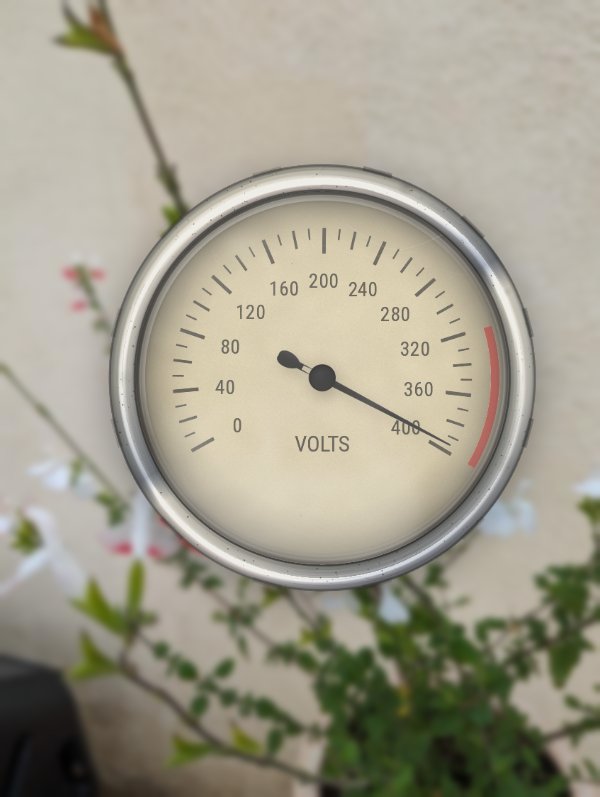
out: **395** V
